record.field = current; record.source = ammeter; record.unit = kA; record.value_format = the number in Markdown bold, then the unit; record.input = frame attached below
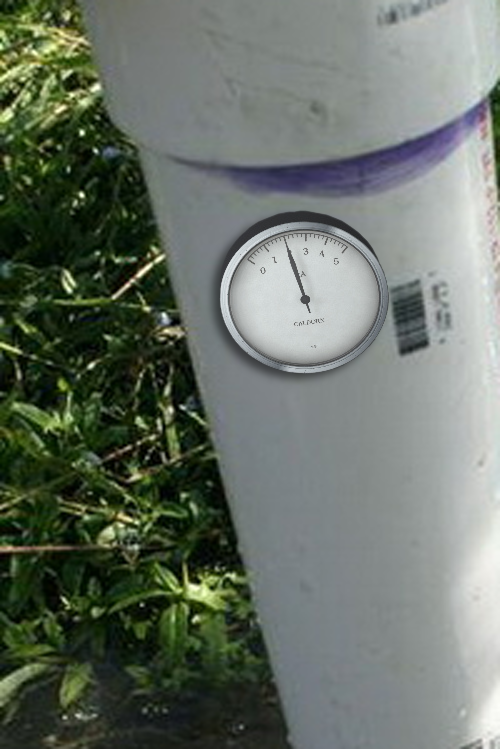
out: **2** kA
